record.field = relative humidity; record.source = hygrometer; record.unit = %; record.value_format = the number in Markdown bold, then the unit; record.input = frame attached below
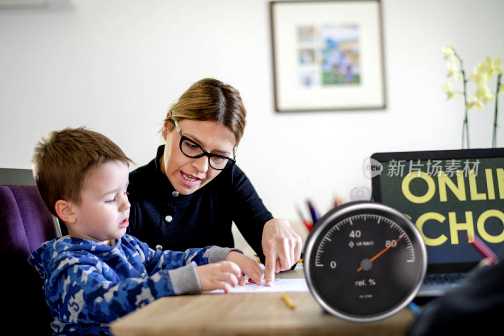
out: **80** %
